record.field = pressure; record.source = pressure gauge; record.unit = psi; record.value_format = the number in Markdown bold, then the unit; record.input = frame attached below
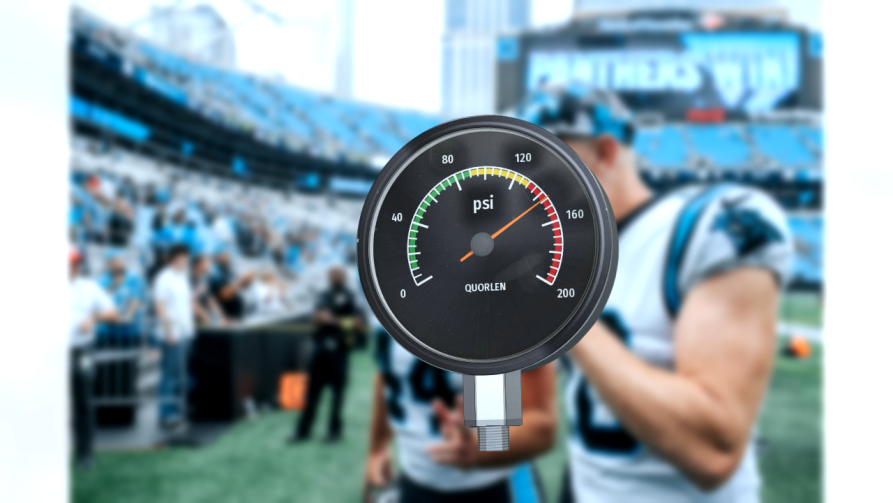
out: **145** psi
